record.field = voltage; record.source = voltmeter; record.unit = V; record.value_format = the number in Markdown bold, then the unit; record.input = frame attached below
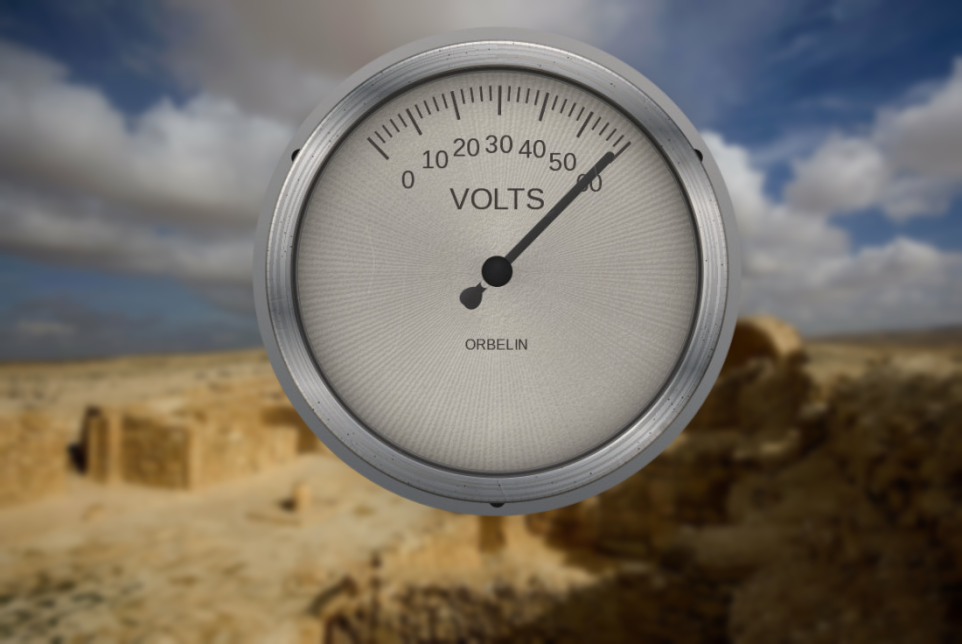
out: **59** V
